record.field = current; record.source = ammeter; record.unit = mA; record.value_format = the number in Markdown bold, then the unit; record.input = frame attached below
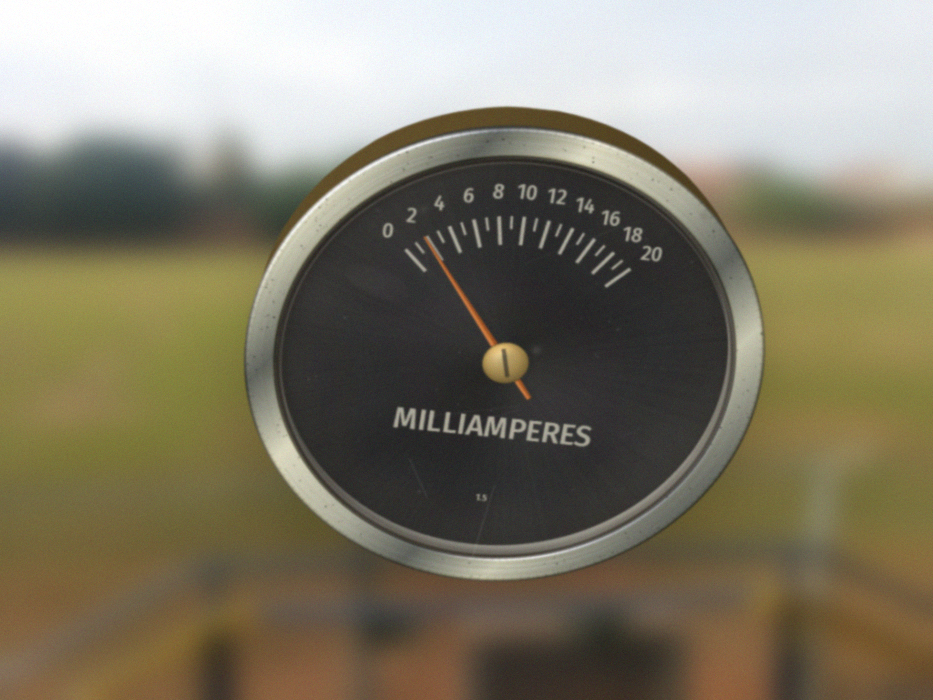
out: **2** mA
